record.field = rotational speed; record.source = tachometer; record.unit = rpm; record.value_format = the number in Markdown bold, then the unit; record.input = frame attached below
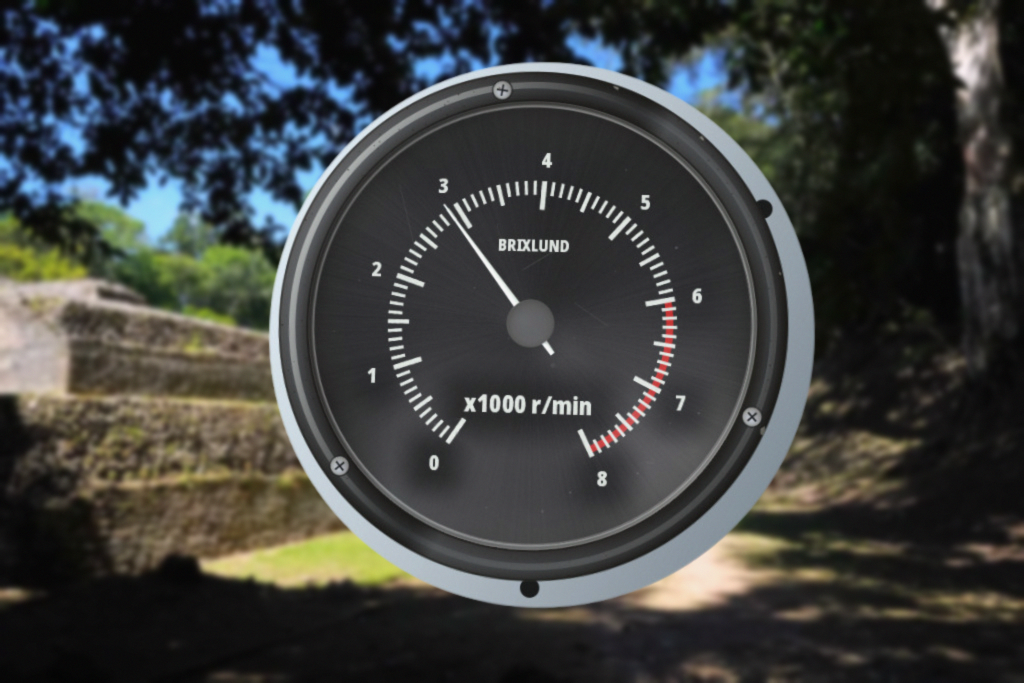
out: **2900** rpm
